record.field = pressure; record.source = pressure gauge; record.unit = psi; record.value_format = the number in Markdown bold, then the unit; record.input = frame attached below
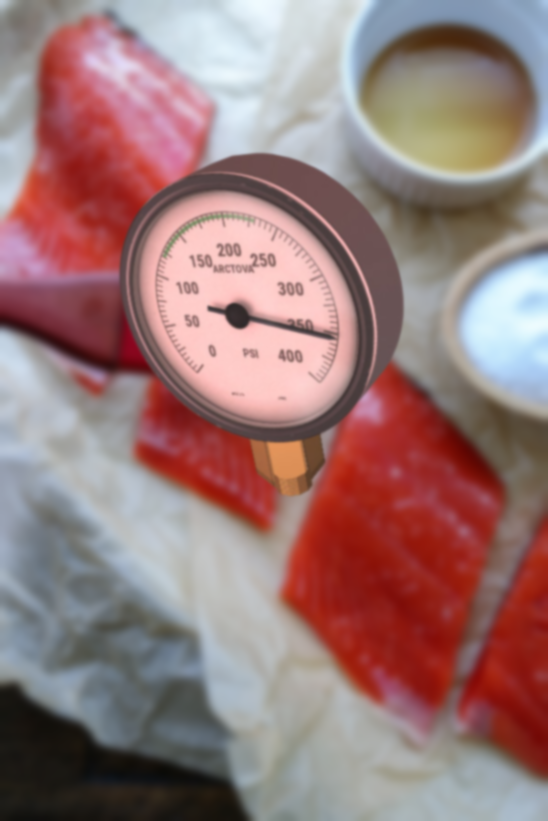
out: **350** psi
